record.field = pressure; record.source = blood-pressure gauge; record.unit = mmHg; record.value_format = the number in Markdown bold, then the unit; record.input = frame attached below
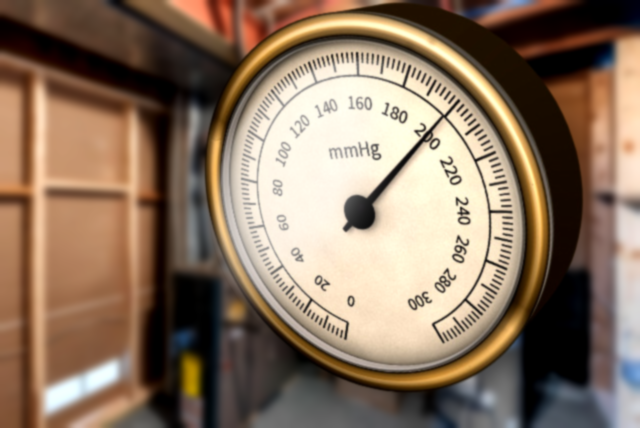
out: **200** mmHg
